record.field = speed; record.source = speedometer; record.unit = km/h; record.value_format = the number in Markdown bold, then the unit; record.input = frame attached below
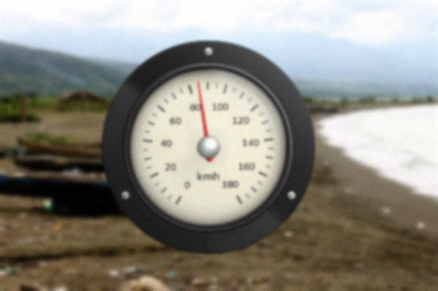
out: **85** km/h
